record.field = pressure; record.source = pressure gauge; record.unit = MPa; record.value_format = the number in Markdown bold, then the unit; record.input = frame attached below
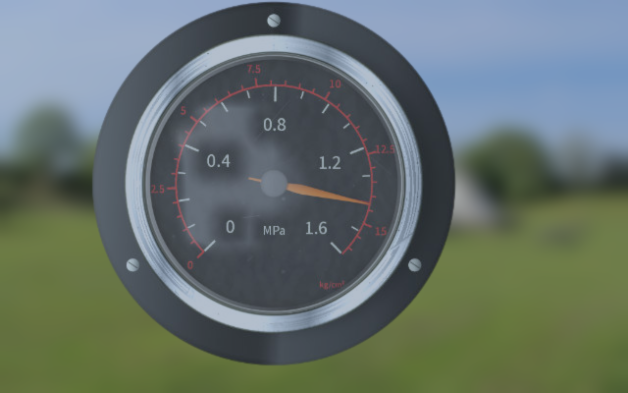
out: **1.4** MPa
